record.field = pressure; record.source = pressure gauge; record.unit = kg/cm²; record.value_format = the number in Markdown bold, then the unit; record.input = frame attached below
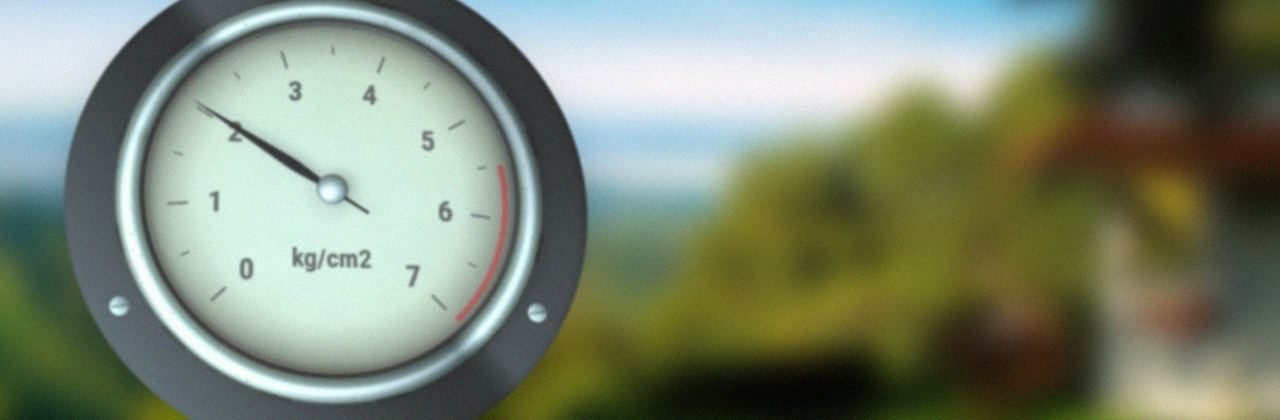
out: **2** kg/cm²
